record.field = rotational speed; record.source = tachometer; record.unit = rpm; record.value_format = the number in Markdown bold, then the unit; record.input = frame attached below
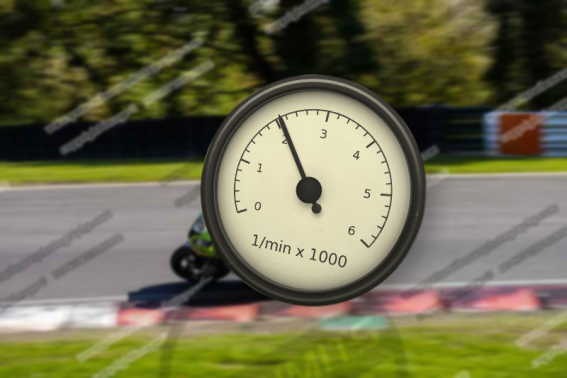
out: **2100** rpm
